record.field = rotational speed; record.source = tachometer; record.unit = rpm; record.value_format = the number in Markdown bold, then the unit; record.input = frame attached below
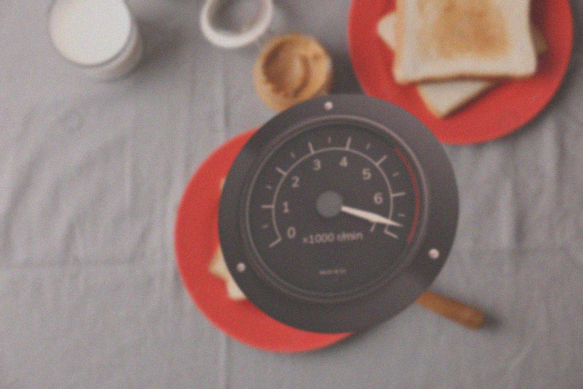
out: **6750** rpm
